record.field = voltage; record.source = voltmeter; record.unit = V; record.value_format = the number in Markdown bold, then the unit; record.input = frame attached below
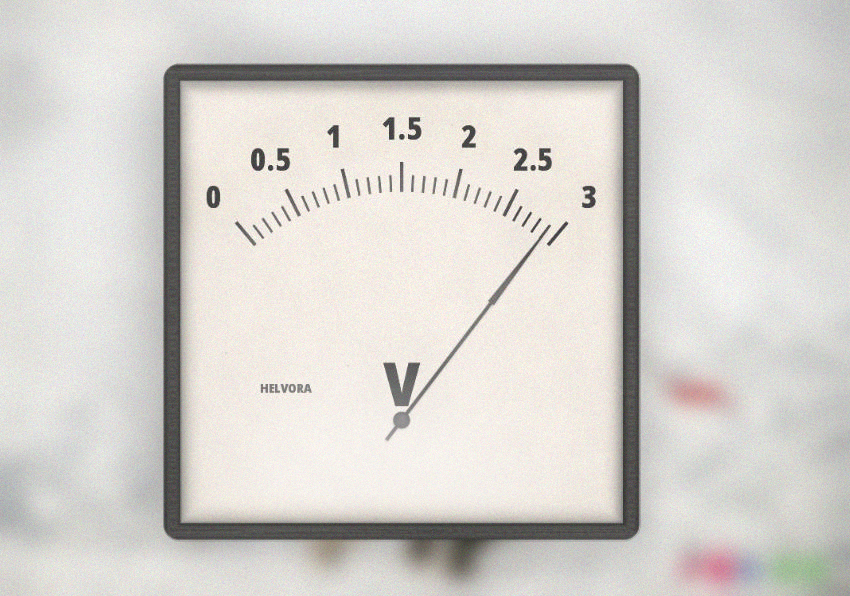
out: **2.9** V
